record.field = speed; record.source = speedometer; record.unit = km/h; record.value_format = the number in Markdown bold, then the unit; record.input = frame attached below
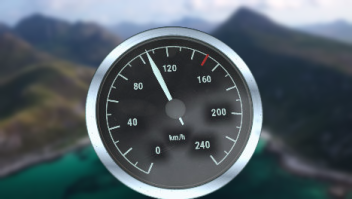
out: **105** km/h
